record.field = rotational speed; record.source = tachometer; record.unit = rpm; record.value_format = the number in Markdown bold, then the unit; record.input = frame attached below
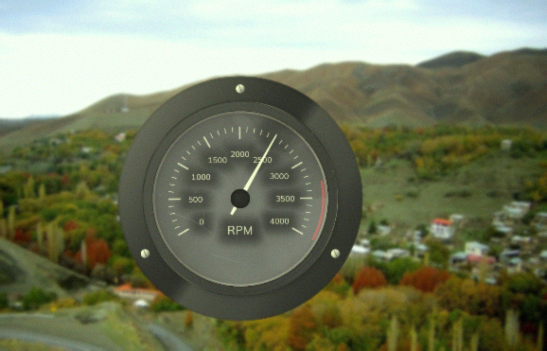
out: **2500** rpm
